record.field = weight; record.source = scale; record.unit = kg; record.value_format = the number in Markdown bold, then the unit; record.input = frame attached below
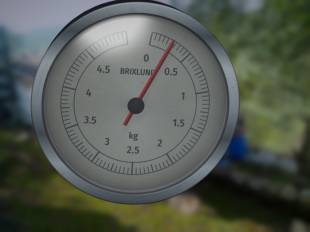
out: **0.25** kg
